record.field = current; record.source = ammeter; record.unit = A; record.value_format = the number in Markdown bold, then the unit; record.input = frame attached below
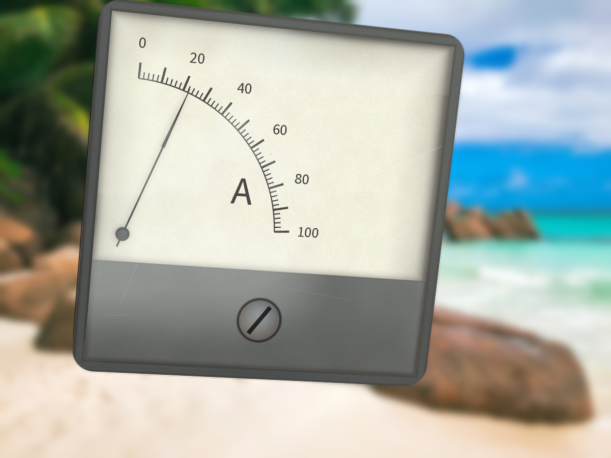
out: **22** A
